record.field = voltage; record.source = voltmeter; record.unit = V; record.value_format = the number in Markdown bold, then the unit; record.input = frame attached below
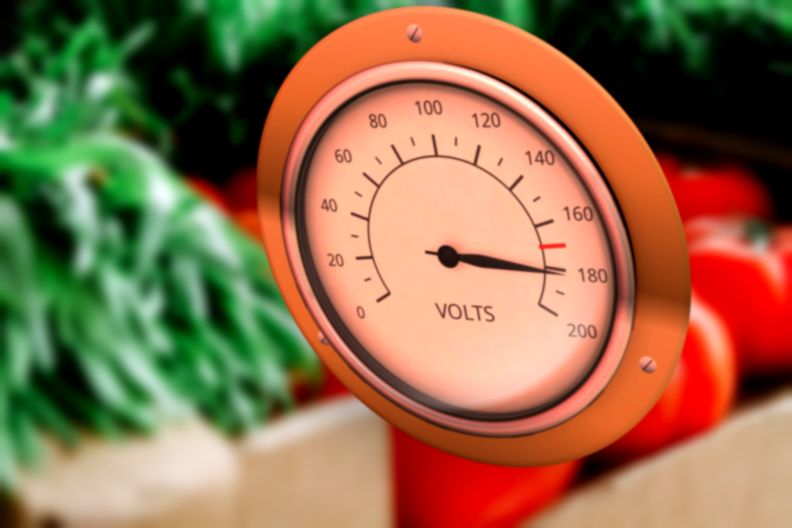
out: **180** V
